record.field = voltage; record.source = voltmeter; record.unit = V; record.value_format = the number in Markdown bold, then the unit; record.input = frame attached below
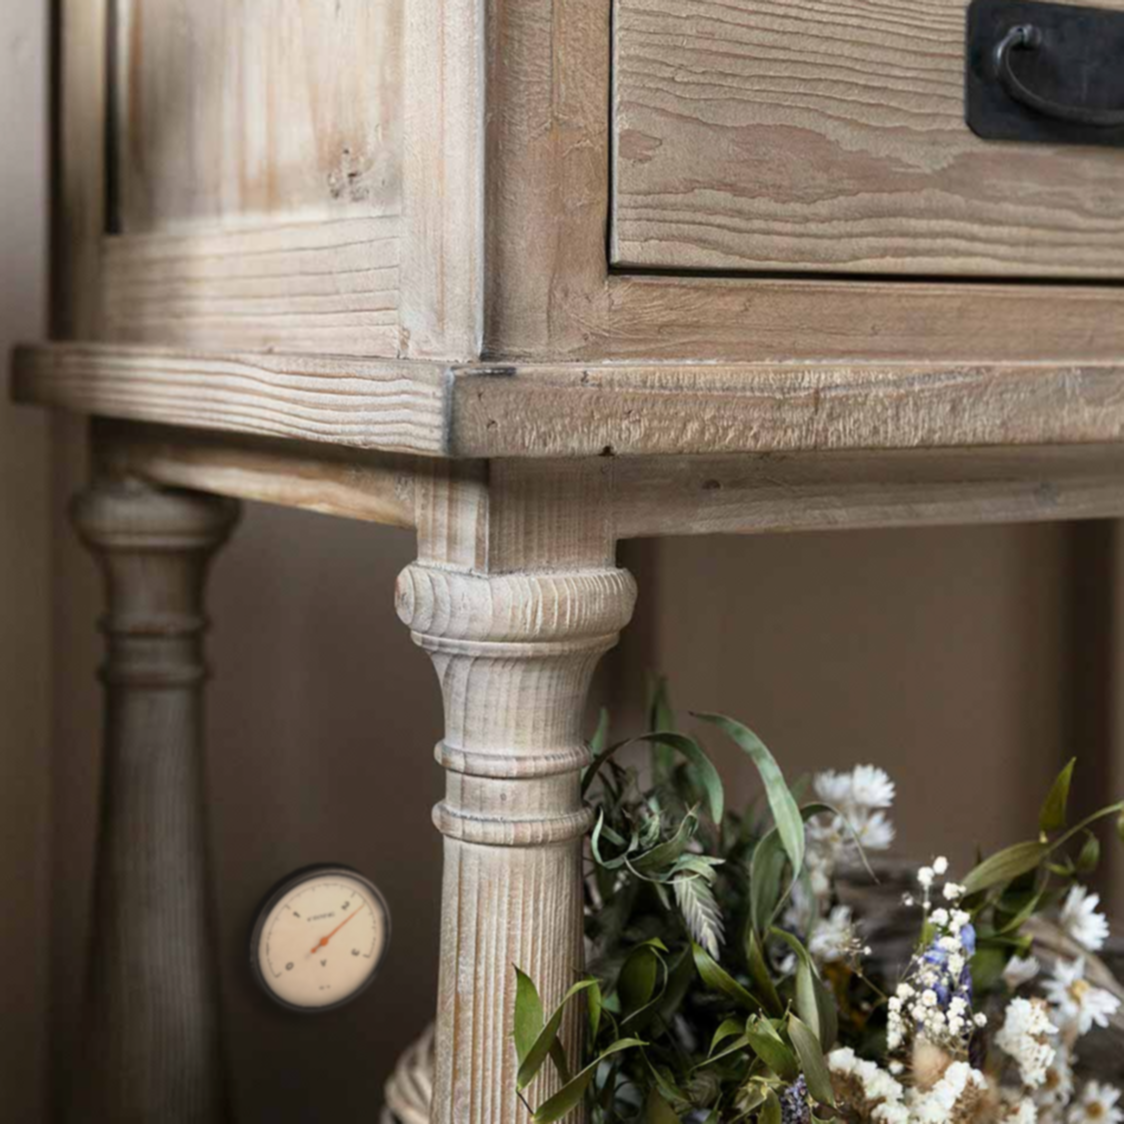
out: **2.2** V
